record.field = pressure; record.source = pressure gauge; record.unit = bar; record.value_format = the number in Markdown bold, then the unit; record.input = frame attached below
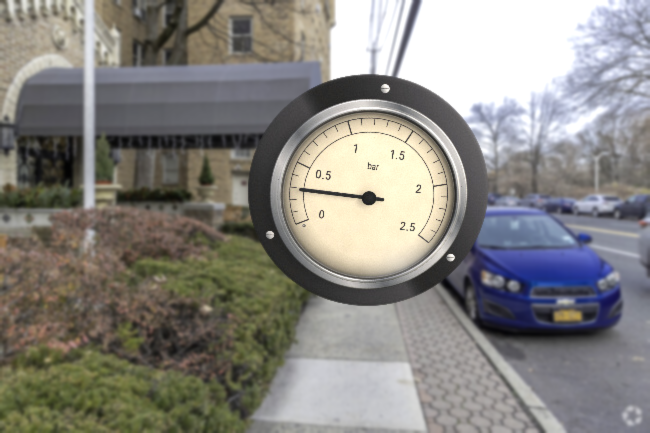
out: **0.3** bar
